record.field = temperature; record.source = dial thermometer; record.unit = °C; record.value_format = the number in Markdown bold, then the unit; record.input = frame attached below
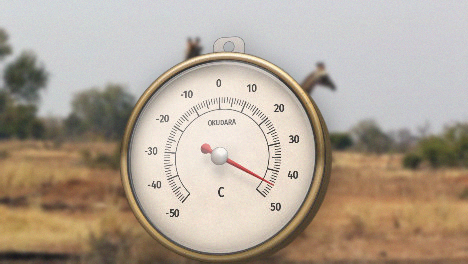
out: **45** °C
